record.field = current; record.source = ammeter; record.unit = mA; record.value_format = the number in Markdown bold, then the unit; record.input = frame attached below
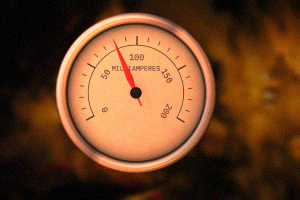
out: **80** mA
